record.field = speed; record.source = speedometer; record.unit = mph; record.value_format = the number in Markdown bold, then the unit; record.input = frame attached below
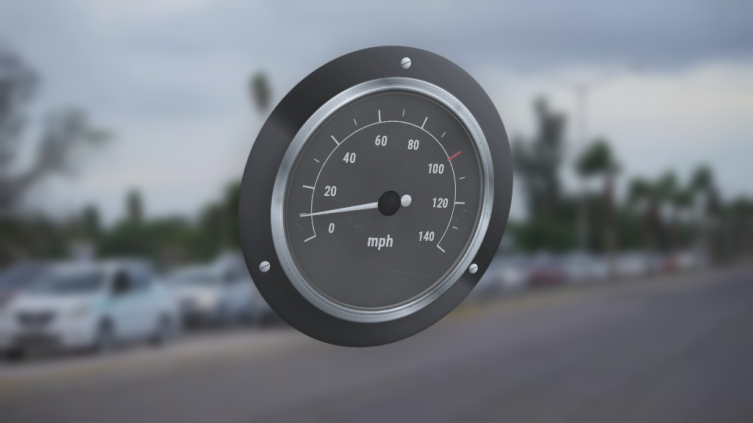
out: **10** mph
